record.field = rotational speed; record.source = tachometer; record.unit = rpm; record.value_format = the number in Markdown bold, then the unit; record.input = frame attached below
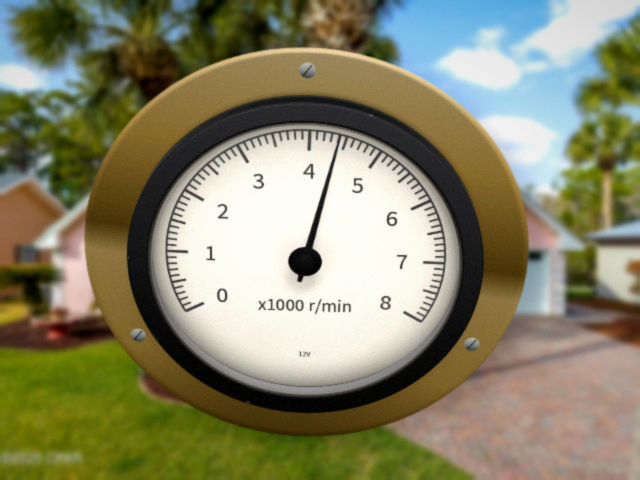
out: **4400** rpm
